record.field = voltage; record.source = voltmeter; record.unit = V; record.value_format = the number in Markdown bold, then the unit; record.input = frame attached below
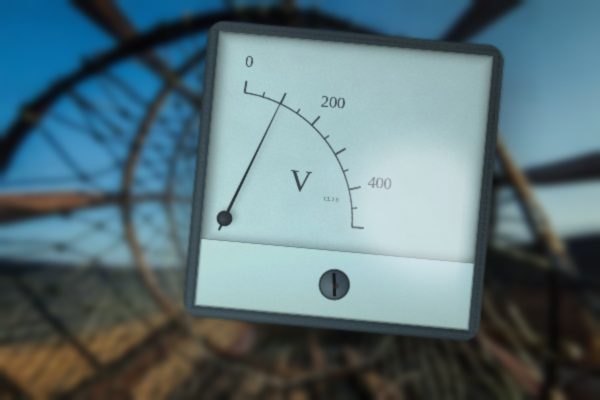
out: **100** V
